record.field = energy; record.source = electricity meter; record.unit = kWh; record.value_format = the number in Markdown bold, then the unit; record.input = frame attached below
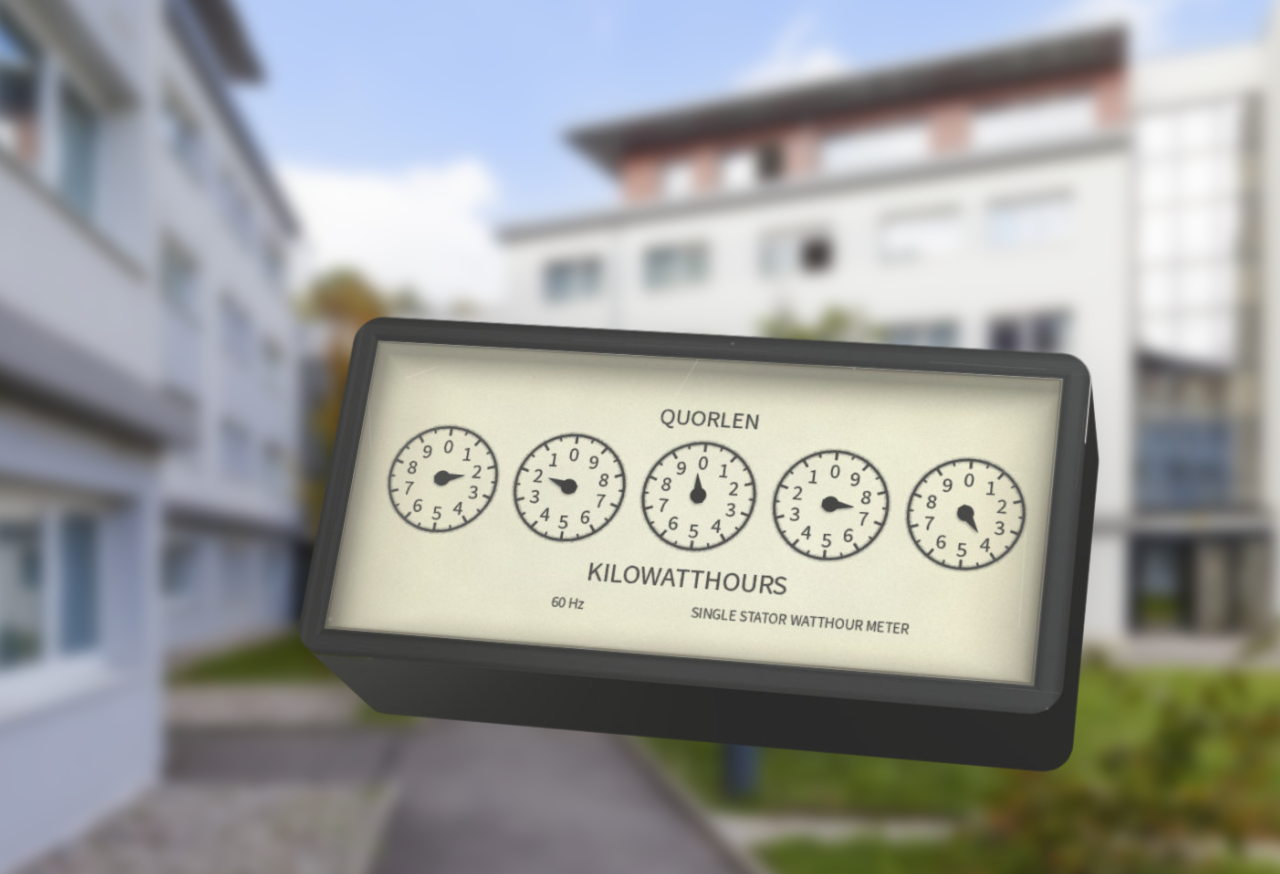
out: **21974** kWh
